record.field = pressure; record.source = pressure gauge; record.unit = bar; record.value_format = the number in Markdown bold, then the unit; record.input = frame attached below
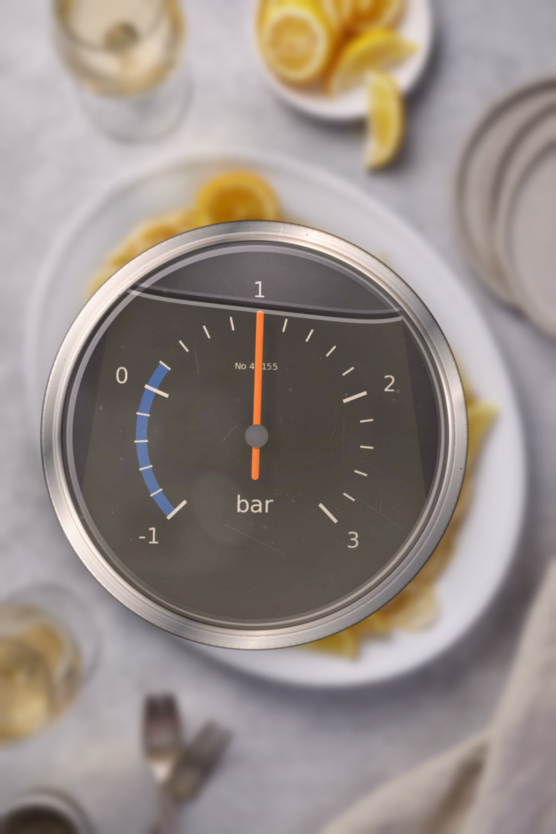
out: **1** bar
